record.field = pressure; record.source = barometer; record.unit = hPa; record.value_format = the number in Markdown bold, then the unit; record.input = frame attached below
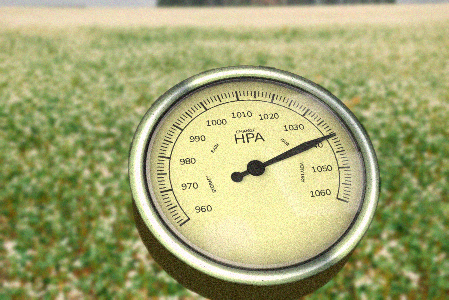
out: **1040** hPa
